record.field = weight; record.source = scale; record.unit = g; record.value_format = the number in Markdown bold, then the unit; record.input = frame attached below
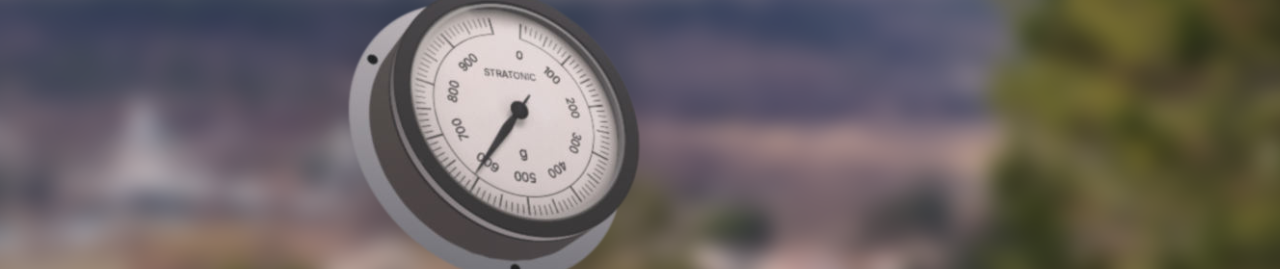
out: **610** g
